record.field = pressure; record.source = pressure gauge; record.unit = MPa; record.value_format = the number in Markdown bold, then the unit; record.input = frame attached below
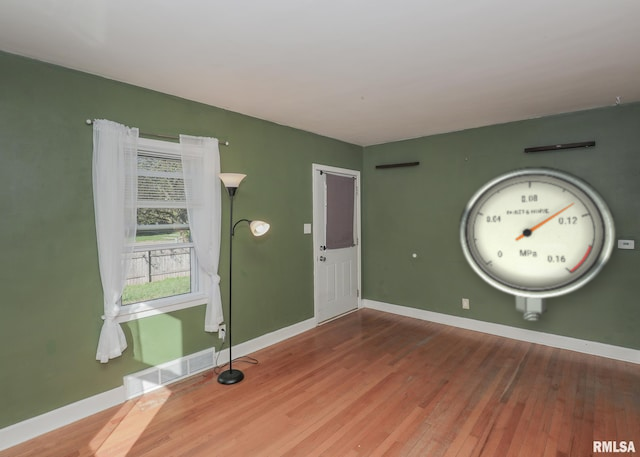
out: **0.11** MPa
